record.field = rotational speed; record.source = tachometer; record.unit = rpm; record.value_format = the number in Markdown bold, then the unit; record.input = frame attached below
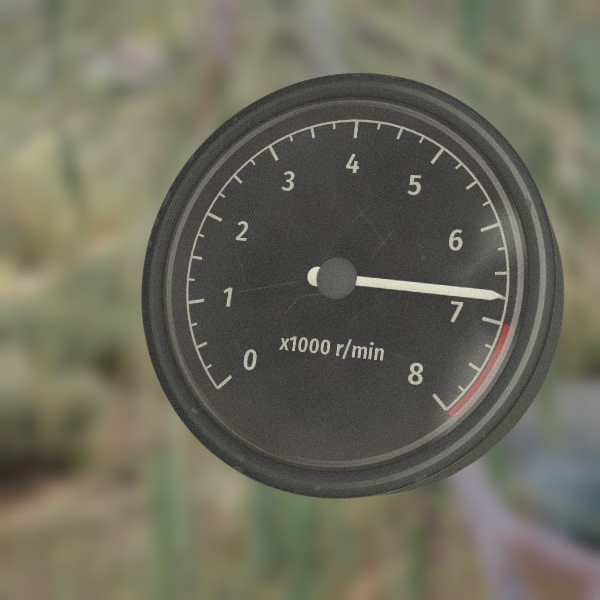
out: **6750** rpm
